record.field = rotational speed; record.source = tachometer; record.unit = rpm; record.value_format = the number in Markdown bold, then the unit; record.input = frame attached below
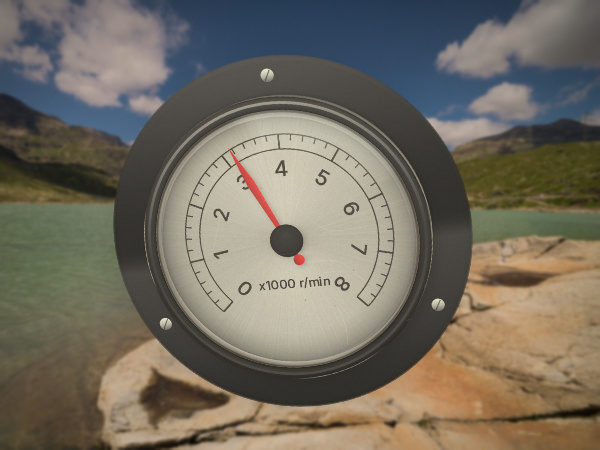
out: **3200** rpm
